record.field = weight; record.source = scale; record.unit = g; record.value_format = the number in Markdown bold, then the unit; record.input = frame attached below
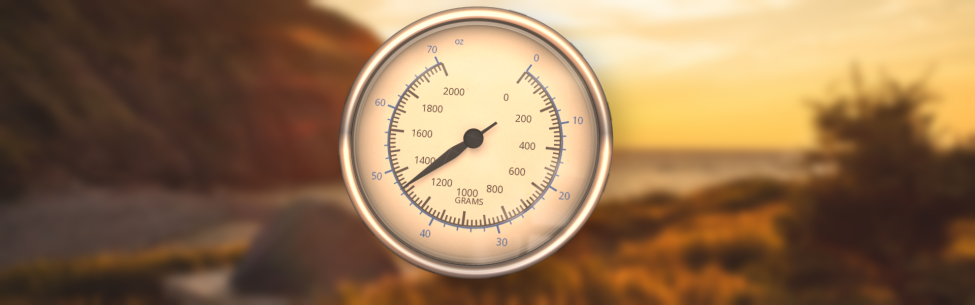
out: **1320** g
